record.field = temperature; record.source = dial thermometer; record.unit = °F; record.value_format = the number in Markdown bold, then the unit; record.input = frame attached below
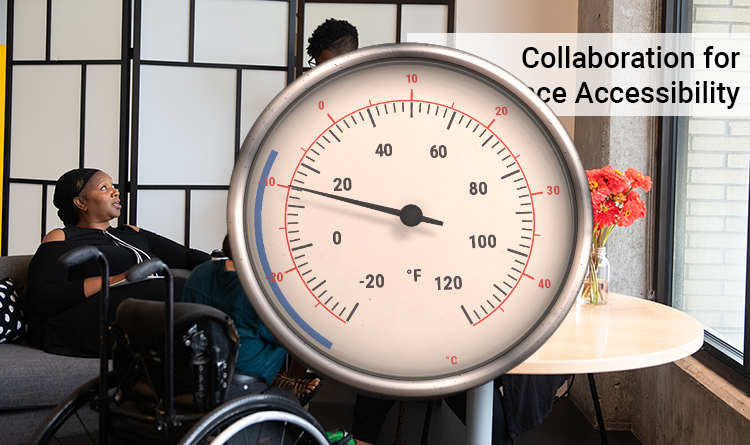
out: **14** °F
